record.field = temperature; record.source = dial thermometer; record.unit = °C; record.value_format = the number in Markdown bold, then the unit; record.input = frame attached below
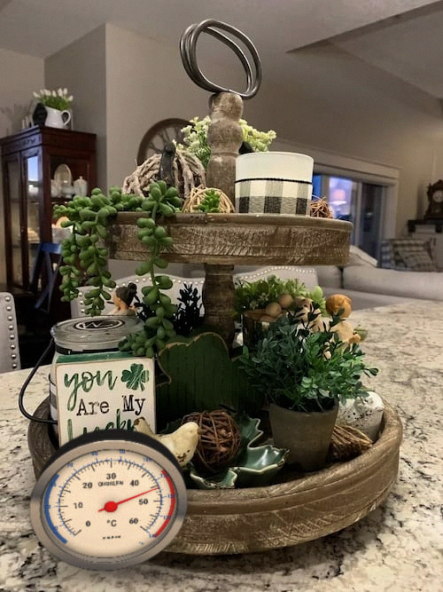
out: **45** °C
